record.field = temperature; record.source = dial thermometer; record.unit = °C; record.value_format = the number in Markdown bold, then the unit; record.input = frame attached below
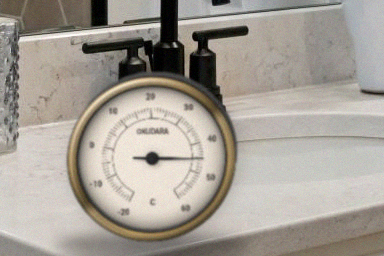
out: **45** °C
